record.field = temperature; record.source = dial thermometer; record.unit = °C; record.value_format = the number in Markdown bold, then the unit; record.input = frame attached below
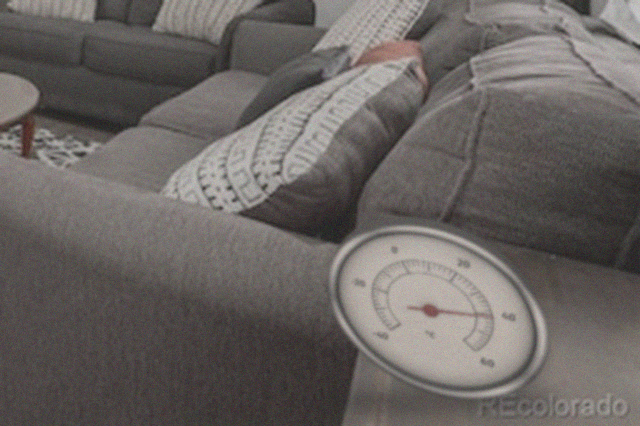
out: **40** °C
